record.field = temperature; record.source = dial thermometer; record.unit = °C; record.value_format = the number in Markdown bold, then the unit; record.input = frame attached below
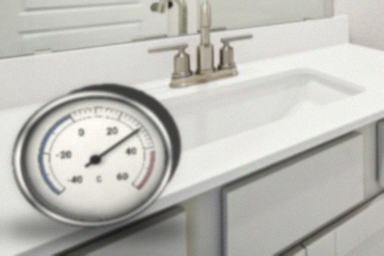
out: **30** °C
